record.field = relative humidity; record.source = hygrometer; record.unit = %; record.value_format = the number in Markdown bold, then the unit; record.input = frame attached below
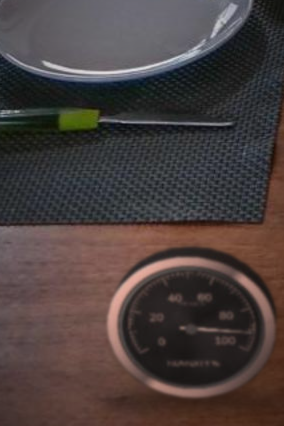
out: **90** %
